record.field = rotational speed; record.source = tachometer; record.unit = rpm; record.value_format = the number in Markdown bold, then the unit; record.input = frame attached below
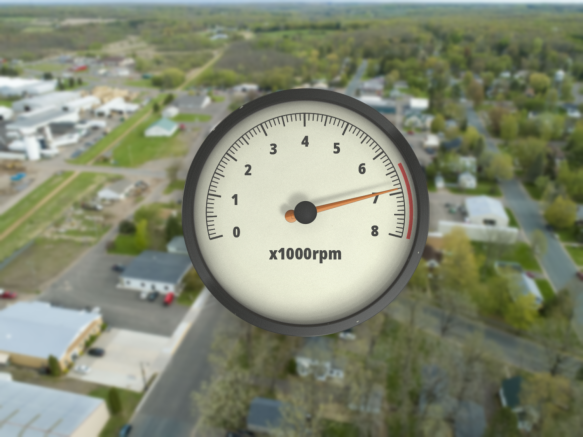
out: **6900** rpm
